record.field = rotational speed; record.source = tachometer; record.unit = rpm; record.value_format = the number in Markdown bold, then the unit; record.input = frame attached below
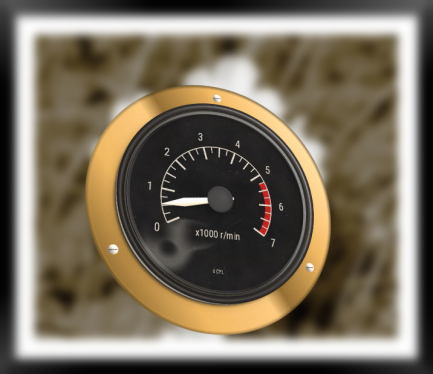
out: **500** rpm
